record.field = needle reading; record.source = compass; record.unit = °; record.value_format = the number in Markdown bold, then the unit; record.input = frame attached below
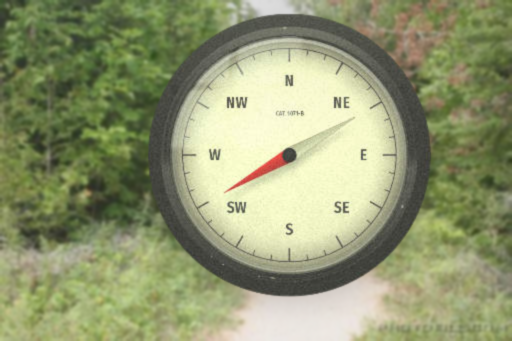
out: **240** °
